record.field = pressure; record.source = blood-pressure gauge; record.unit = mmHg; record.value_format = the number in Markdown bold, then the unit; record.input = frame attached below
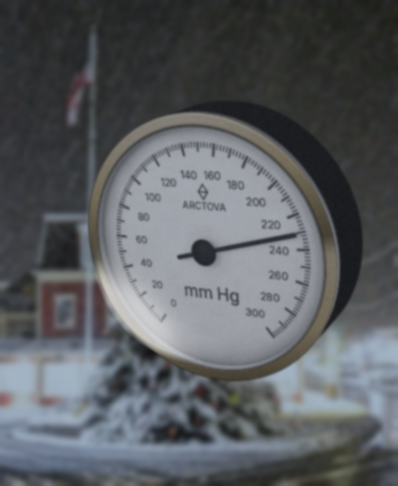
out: **230** mmHg
